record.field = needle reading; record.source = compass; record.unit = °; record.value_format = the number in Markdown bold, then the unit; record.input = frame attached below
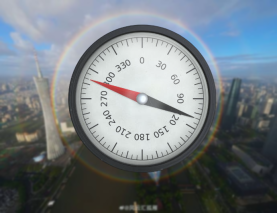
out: **290** °
